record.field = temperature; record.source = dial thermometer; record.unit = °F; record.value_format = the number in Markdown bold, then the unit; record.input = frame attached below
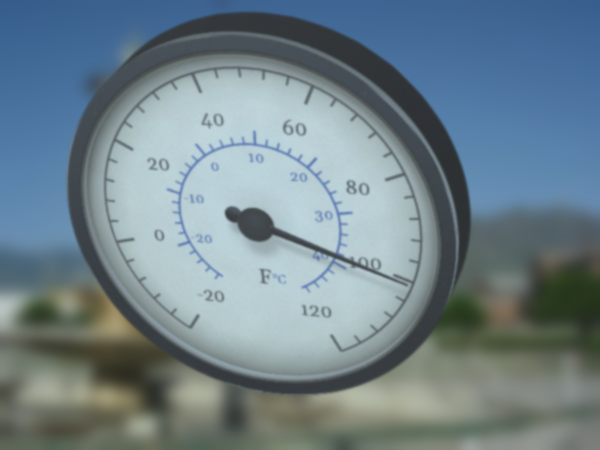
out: **100** °F
